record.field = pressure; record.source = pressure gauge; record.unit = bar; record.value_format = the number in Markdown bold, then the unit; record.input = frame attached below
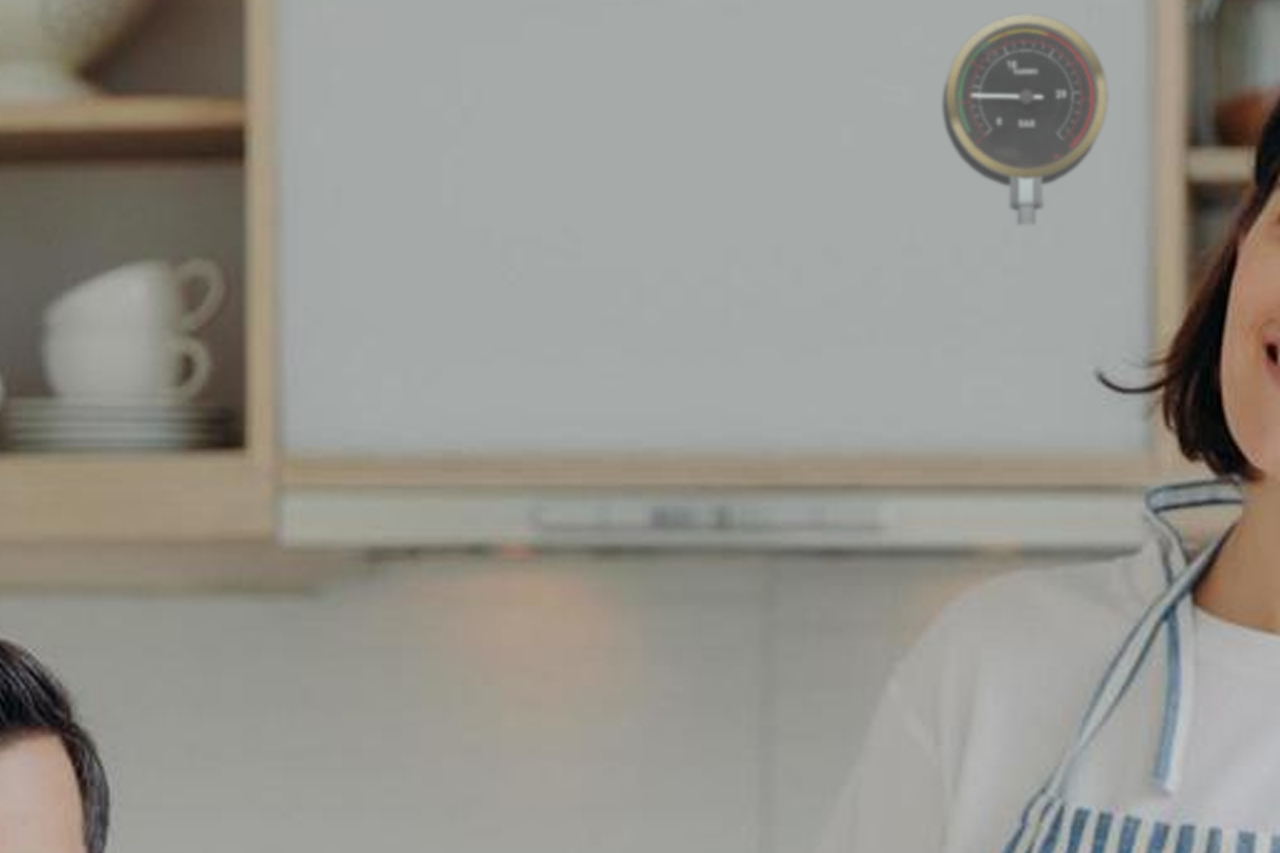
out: **4** bar
